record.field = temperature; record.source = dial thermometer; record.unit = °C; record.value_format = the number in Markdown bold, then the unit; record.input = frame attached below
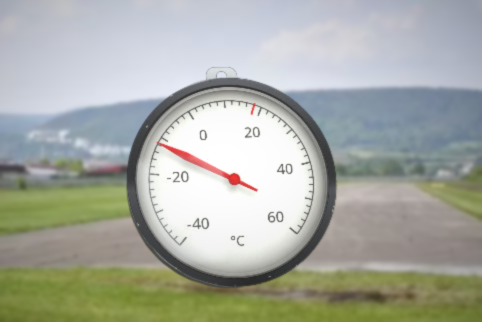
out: **-12** °C
